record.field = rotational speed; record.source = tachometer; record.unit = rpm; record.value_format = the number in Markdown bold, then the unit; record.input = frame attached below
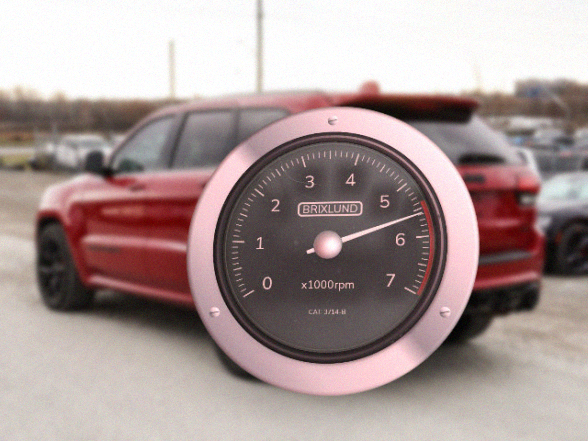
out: **5600** rpm
